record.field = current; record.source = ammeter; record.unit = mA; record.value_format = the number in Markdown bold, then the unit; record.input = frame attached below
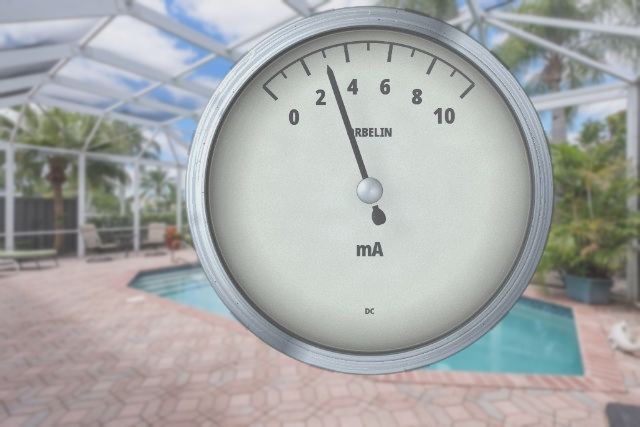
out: **3** mA
